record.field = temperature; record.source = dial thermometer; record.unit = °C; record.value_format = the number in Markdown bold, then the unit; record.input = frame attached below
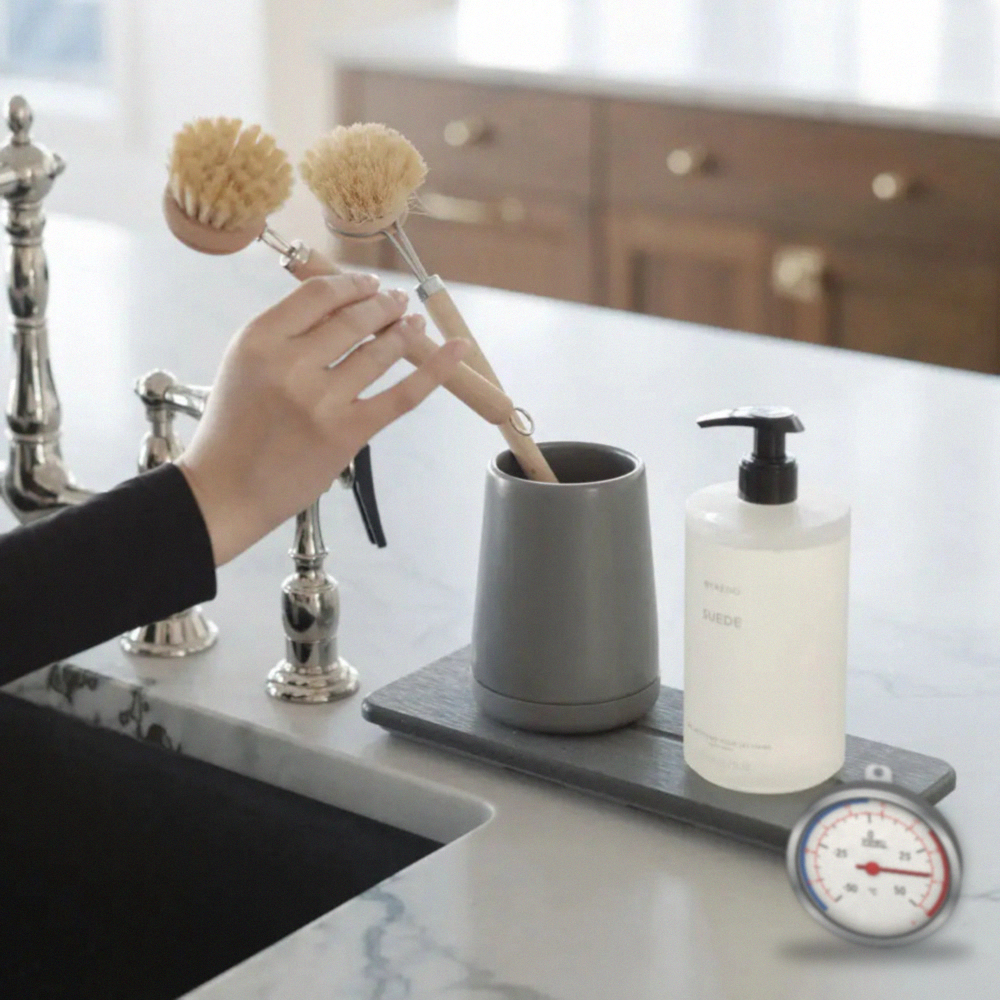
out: **35** °C
